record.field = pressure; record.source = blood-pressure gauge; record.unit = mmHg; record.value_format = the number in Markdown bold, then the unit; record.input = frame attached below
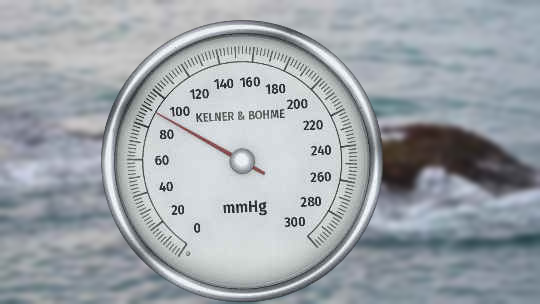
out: **90** mmHg
